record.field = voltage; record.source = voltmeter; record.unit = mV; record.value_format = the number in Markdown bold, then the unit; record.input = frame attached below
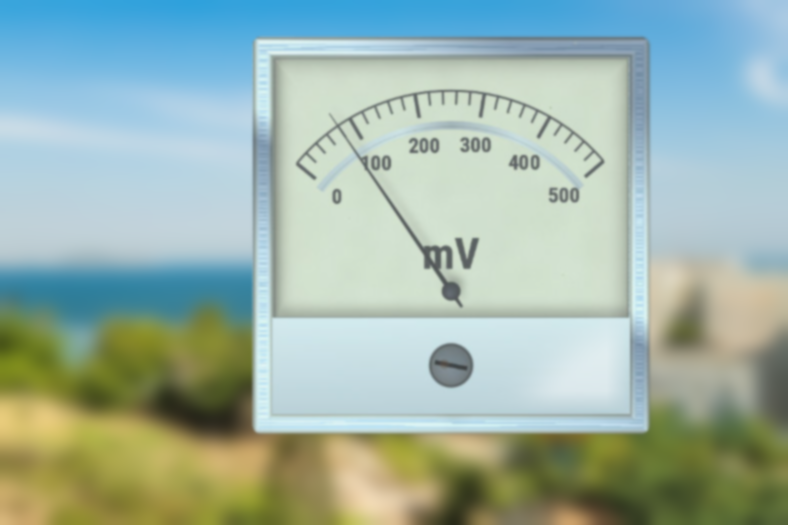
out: **80** mV
